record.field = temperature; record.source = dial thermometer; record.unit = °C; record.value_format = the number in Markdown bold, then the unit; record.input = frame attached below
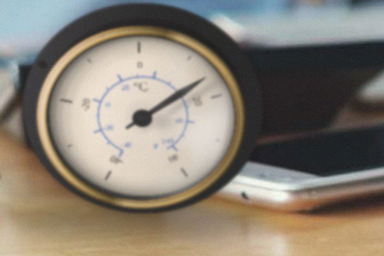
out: **15** °C
